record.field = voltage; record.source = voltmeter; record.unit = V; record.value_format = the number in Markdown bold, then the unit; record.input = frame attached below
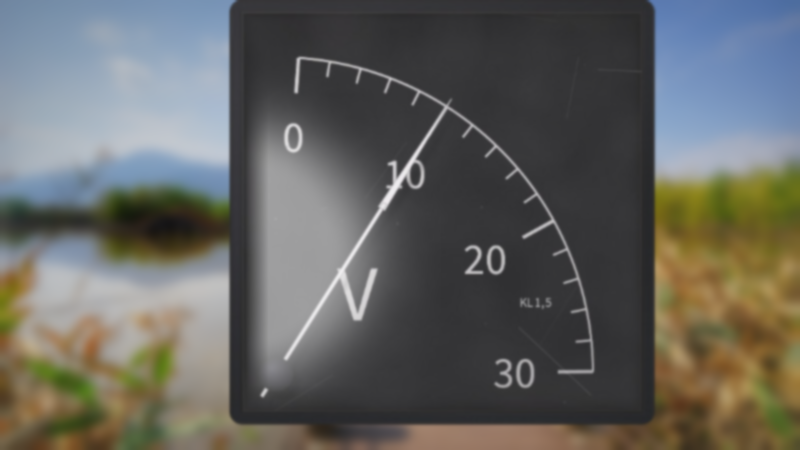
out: **10** V
